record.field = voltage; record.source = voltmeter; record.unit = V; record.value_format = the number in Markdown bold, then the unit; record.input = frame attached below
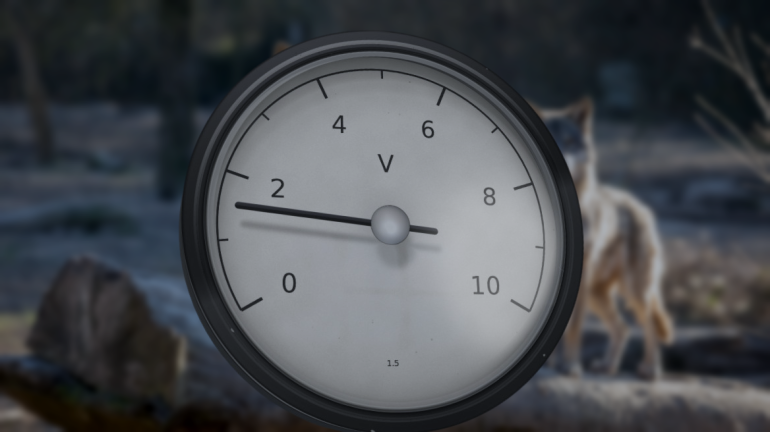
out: **1.5** V
